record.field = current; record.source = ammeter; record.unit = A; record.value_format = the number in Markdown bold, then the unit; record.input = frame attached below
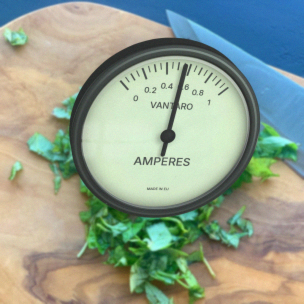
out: **0.55** A
